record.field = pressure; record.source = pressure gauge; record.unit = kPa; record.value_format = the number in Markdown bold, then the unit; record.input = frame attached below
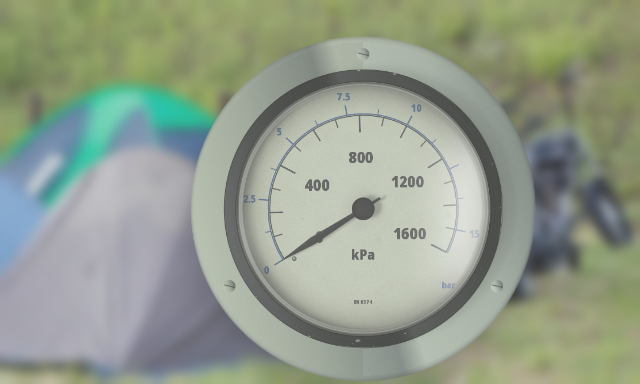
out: **0** kPa
